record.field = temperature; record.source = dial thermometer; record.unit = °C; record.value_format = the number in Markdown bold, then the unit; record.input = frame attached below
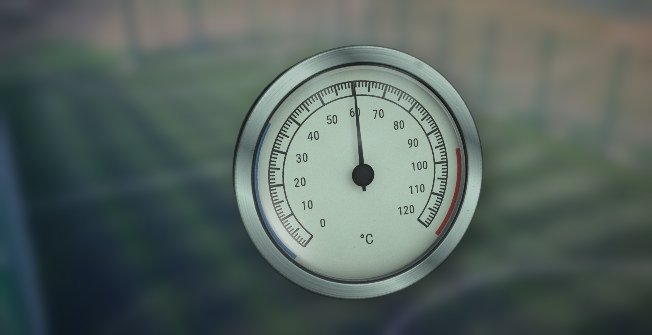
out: **60** °C
